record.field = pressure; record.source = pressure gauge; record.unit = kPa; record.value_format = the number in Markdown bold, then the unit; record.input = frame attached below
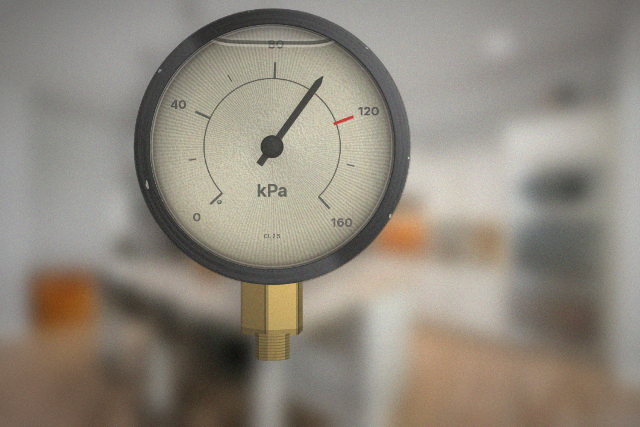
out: **100** kPa
